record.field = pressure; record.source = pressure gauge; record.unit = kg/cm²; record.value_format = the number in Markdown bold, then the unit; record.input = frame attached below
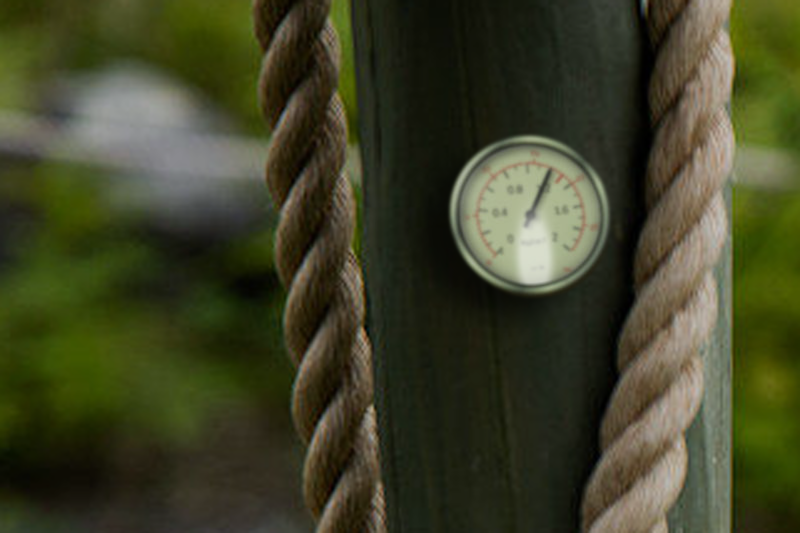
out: **1.2** kg/cm²
